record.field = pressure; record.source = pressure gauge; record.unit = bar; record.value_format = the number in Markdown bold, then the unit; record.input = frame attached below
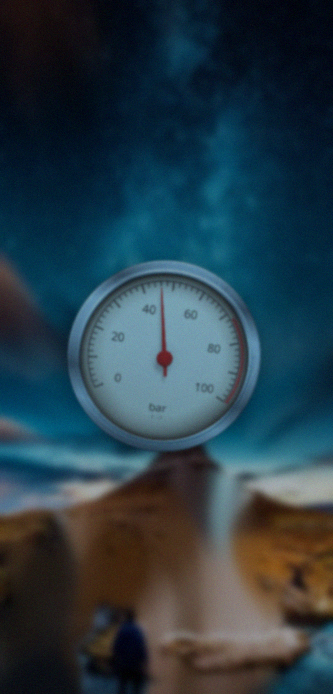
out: **46** bar
